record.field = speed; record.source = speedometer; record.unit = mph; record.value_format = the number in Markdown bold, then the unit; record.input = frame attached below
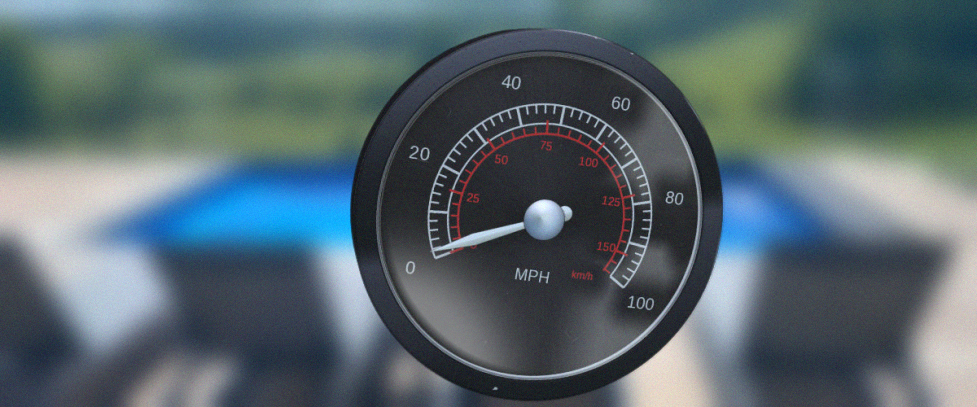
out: **2** mph
